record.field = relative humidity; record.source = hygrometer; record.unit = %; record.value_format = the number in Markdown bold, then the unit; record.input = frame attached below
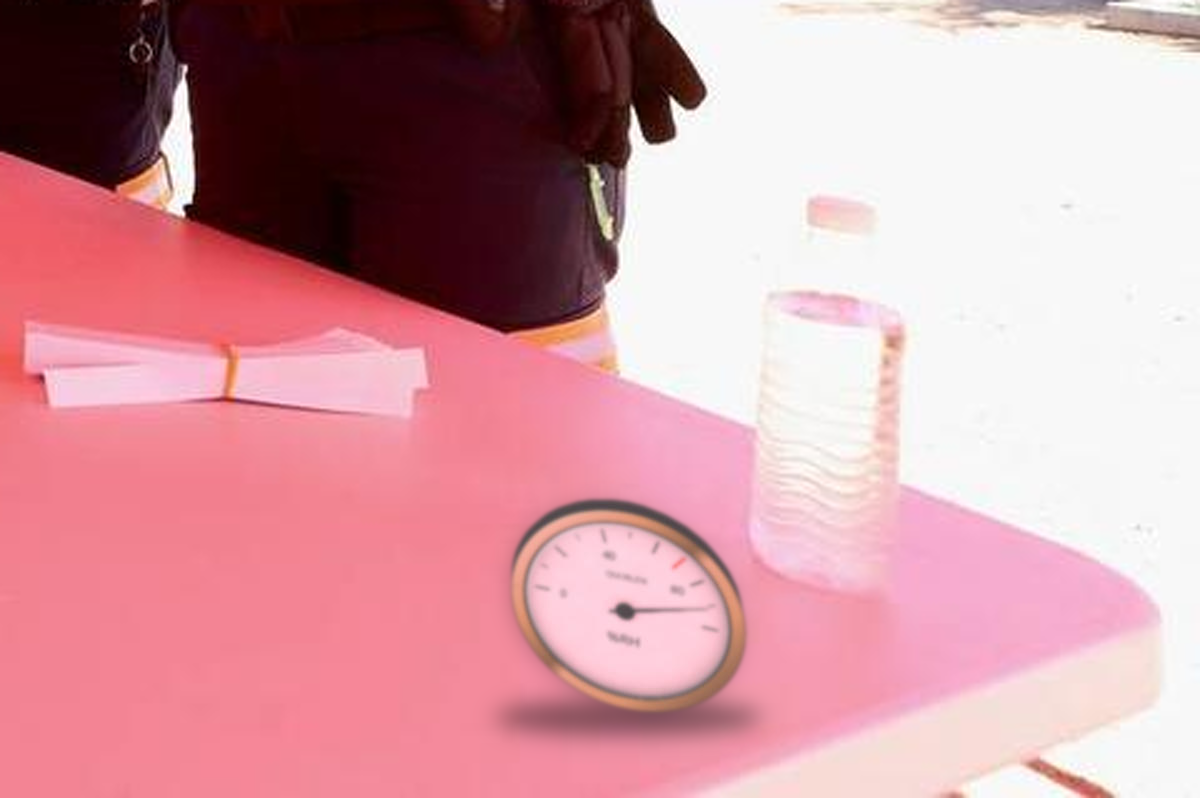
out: **90** %
